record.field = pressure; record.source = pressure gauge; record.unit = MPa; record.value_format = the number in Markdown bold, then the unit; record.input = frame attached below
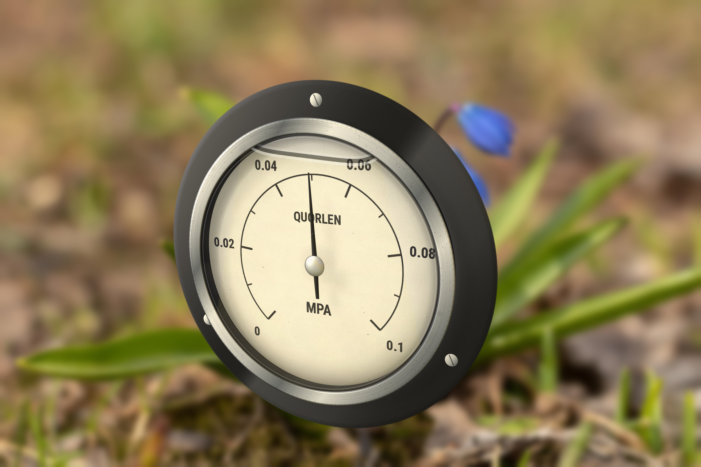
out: **0.05** MPa
